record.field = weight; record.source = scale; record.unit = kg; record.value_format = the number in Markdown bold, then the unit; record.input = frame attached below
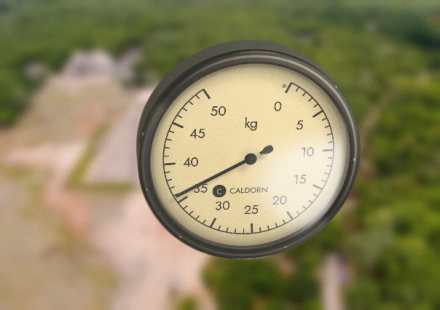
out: **36** kg
